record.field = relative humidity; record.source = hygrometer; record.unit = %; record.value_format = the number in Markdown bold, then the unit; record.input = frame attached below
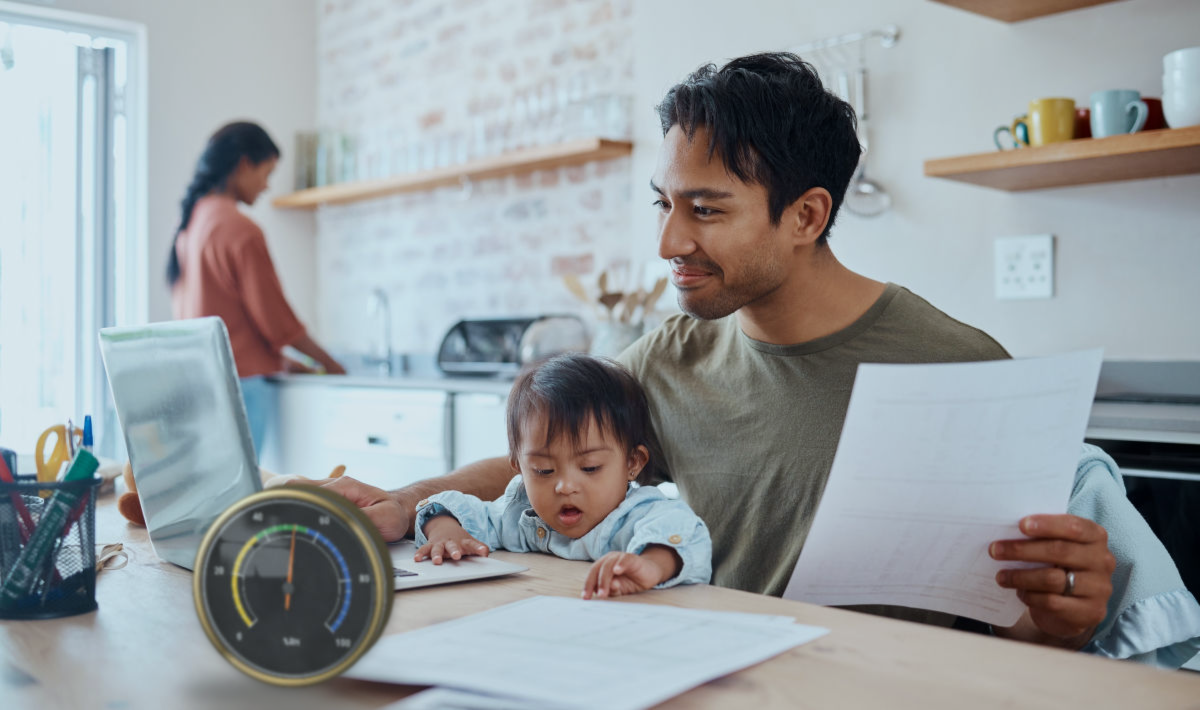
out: **52** %
